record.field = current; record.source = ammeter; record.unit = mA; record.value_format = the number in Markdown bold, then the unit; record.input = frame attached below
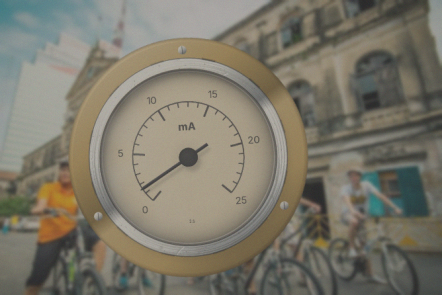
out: **1.5** mA
